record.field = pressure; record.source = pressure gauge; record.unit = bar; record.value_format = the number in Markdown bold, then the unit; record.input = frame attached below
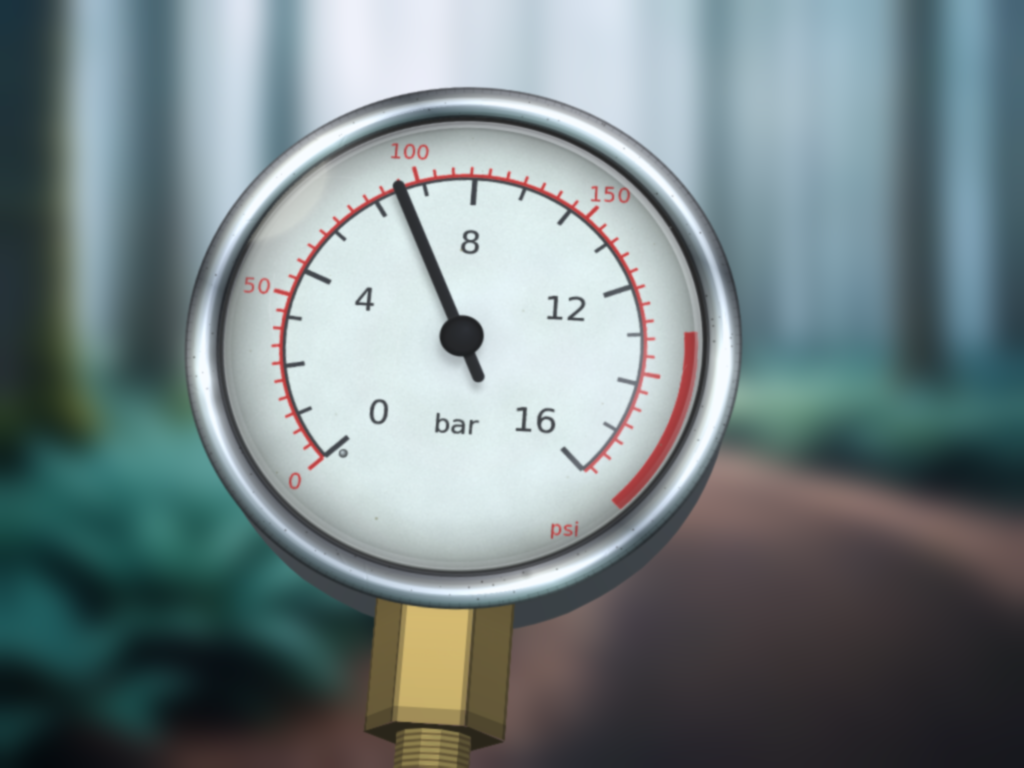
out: **6.5** bar
